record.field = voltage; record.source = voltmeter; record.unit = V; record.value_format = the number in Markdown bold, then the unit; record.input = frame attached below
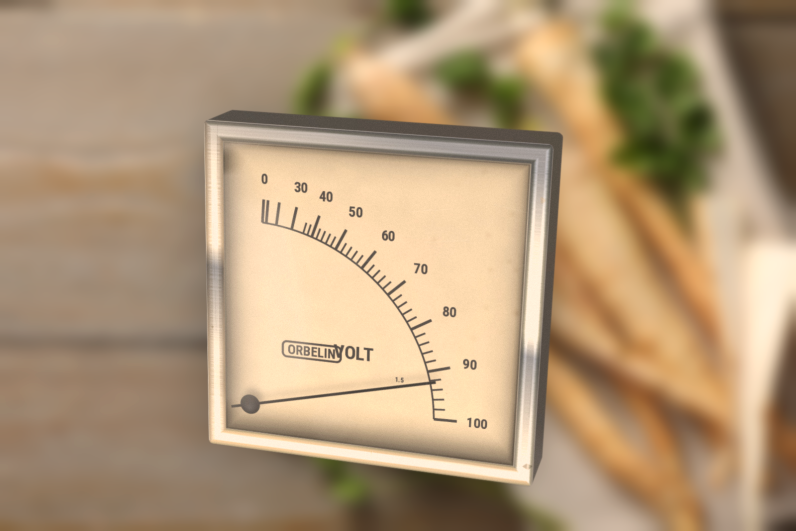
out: **92** V
